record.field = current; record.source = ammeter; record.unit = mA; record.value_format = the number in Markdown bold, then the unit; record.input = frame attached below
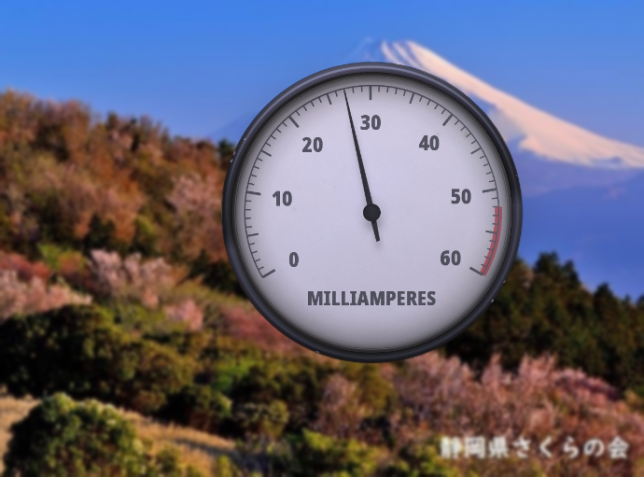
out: **27** mA
